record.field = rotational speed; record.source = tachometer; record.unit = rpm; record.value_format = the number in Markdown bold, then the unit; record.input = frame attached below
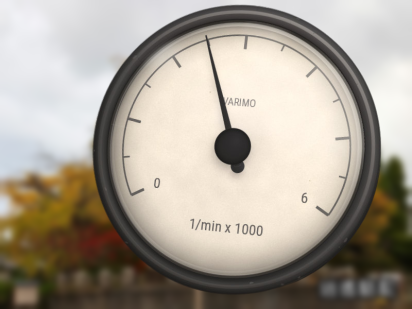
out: **2500** rpm
